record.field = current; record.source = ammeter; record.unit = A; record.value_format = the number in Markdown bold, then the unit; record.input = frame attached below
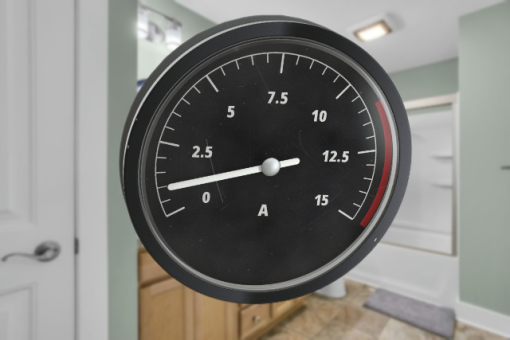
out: **1** A
